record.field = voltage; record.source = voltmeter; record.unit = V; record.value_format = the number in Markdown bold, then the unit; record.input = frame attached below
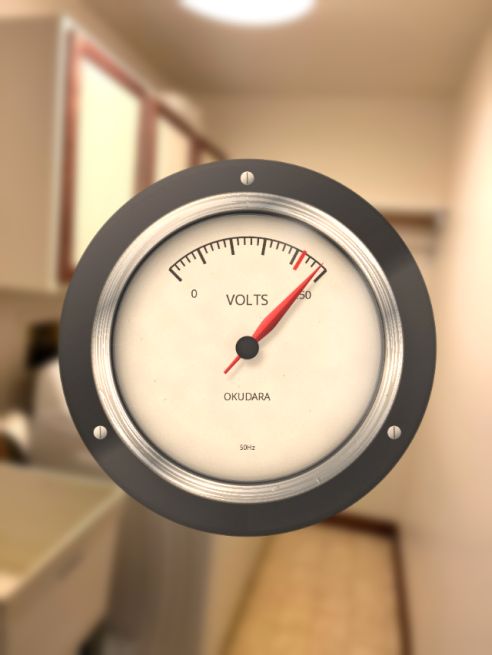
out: **240** V
